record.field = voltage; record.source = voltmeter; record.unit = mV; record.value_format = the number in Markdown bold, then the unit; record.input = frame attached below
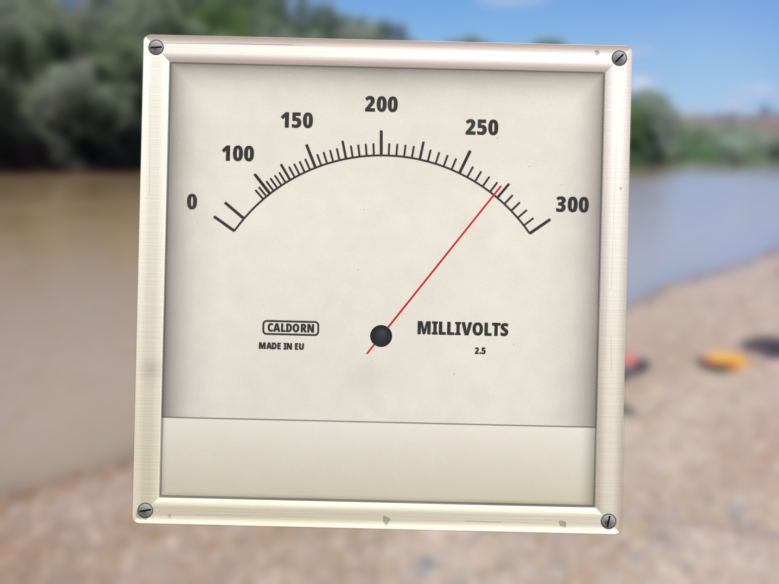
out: **272.5** mV
